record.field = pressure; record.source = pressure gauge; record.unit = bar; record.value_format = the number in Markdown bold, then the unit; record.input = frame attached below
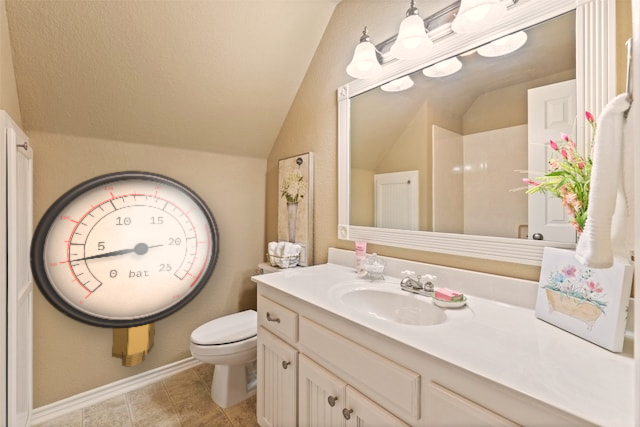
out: **3.5** bar
